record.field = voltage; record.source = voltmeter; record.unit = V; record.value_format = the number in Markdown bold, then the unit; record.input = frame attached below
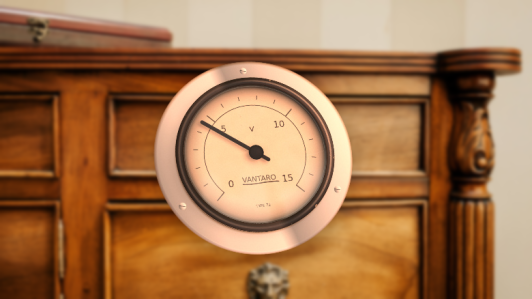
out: **4.5** V
